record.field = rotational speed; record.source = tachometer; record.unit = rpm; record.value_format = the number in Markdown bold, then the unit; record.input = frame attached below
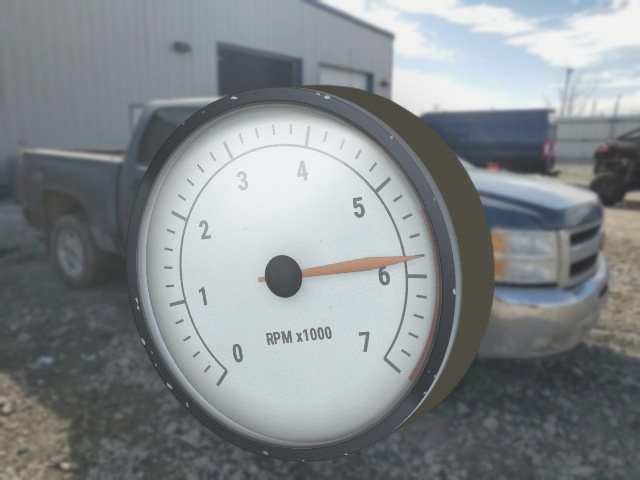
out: **5800** rpm
